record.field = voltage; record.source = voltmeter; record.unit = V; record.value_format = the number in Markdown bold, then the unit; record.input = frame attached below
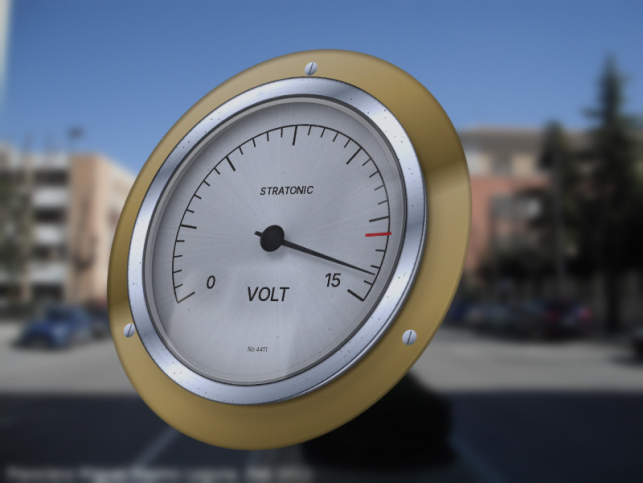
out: **14.25** V
